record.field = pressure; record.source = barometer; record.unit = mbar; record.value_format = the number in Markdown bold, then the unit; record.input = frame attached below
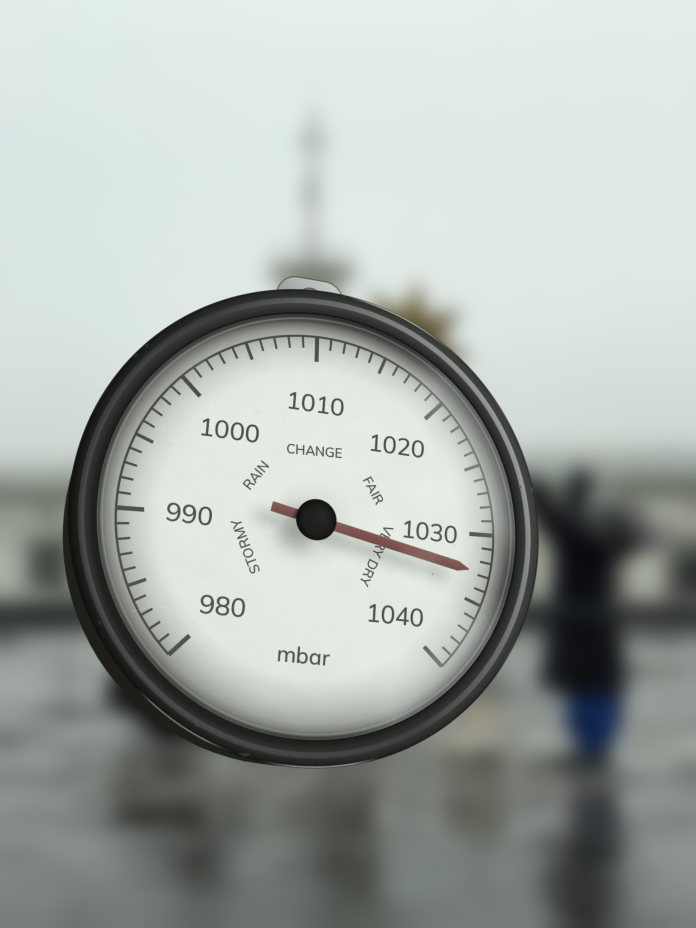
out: **1033** mbar
